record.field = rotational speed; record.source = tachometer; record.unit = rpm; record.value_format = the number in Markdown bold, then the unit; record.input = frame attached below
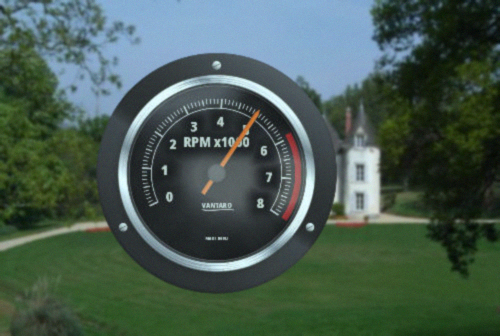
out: **5000** rpm
